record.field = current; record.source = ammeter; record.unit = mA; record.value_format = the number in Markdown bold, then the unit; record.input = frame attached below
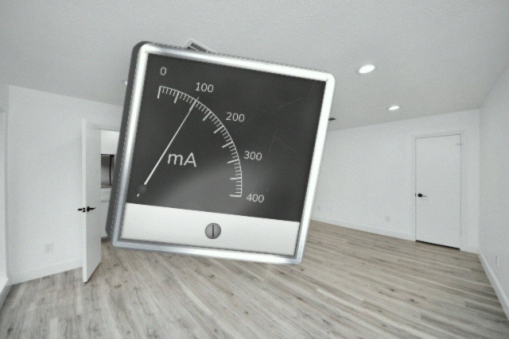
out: **100** mA
